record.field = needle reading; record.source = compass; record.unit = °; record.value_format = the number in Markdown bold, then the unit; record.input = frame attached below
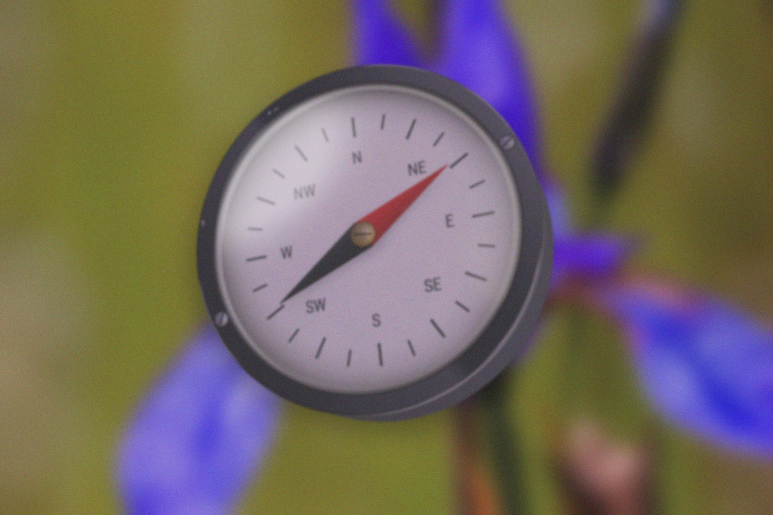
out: **60** °
